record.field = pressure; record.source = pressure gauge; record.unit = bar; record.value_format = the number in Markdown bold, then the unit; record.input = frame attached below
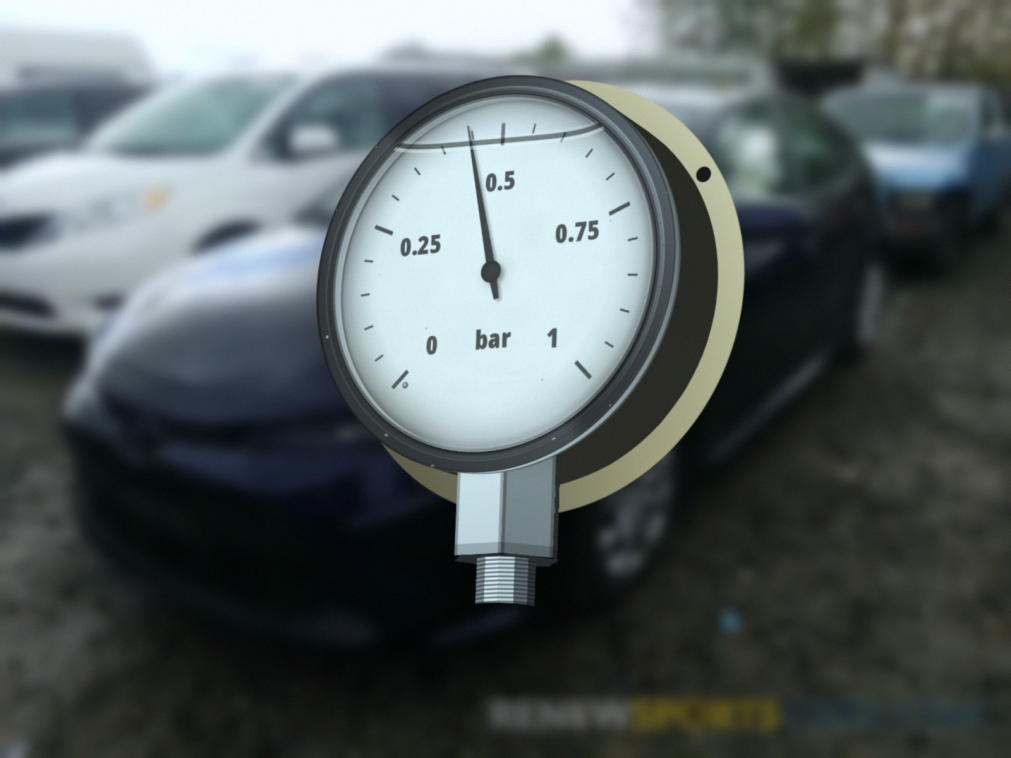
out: **0.45** bar
